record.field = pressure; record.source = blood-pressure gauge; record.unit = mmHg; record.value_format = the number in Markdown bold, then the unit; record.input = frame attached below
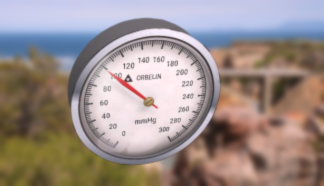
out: **100** mmHg
